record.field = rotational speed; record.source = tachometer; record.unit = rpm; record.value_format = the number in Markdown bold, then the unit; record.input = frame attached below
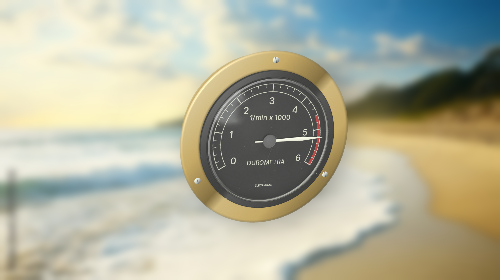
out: **5200** rpm
